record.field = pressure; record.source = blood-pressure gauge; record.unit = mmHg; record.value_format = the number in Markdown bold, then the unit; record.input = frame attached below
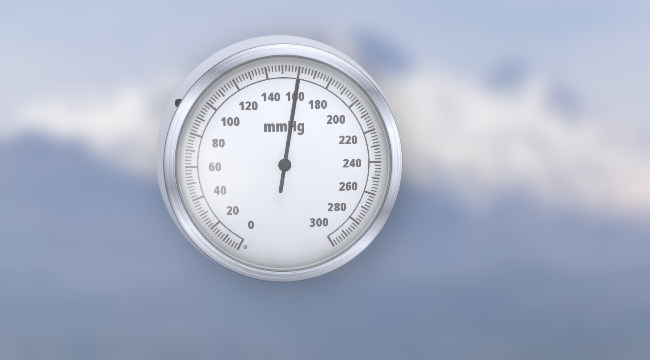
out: **160** mmHg
